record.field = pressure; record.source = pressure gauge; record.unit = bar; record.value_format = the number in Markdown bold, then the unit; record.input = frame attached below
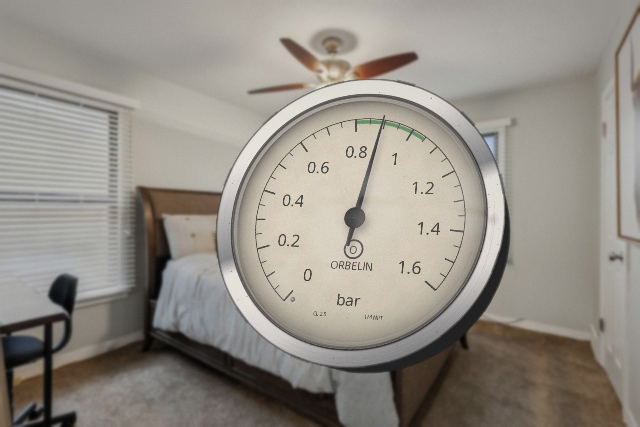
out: **0.9** bar
